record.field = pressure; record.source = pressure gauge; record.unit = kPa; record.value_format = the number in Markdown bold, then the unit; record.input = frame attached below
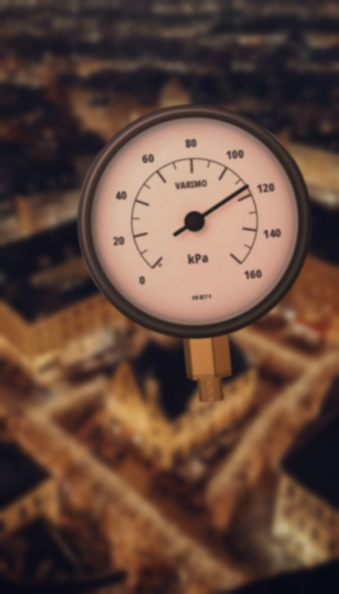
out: **115** kPa
